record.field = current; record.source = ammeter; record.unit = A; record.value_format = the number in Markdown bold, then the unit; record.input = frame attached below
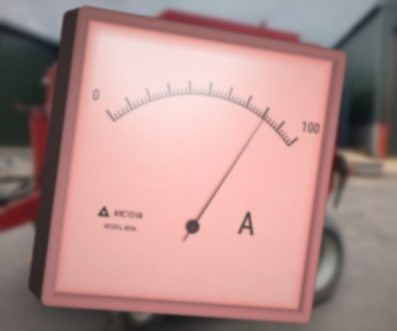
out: **80** A
